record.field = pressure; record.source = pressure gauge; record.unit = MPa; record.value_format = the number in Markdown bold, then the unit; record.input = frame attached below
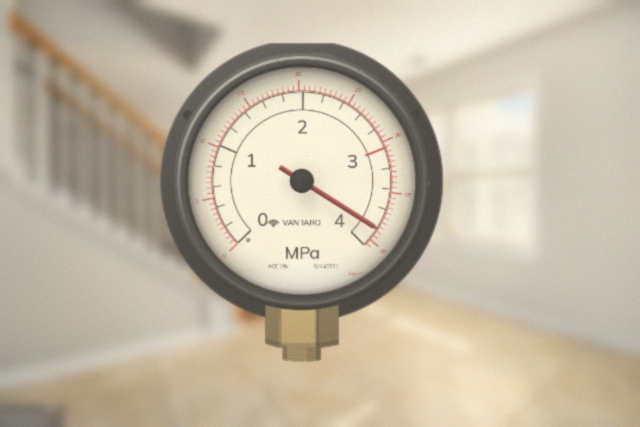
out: **3.8** MPa
